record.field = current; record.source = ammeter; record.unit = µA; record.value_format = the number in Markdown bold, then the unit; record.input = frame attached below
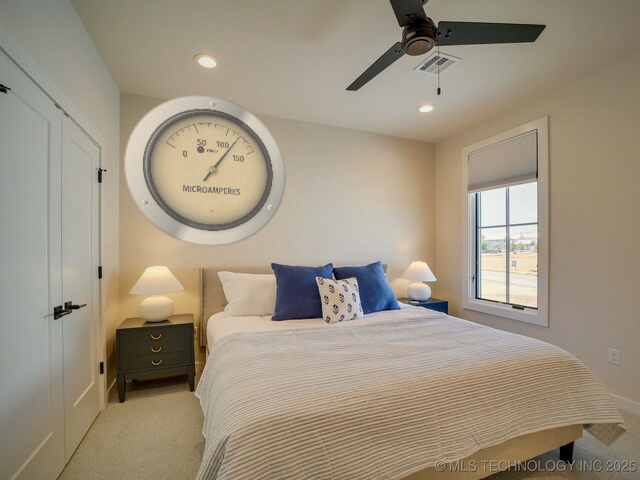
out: **120** µA
